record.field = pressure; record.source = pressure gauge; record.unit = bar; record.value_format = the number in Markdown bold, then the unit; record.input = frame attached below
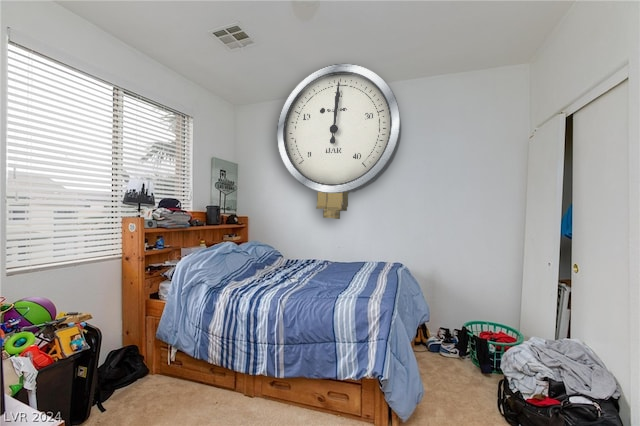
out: **20** bar
